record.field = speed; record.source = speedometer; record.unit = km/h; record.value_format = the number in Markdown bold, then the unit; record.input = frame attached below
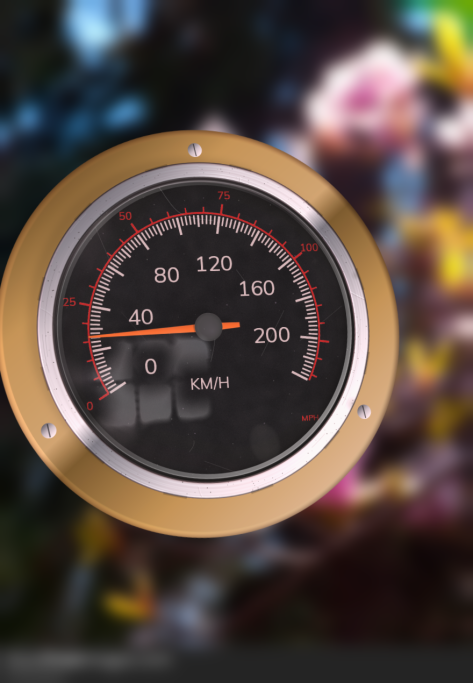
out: **26** km/h
